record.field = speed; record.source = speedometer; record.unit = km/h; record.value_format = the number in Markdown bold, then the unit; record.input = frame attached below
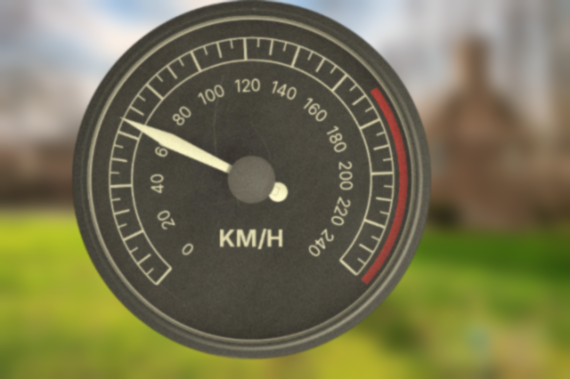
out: **65** km/h
